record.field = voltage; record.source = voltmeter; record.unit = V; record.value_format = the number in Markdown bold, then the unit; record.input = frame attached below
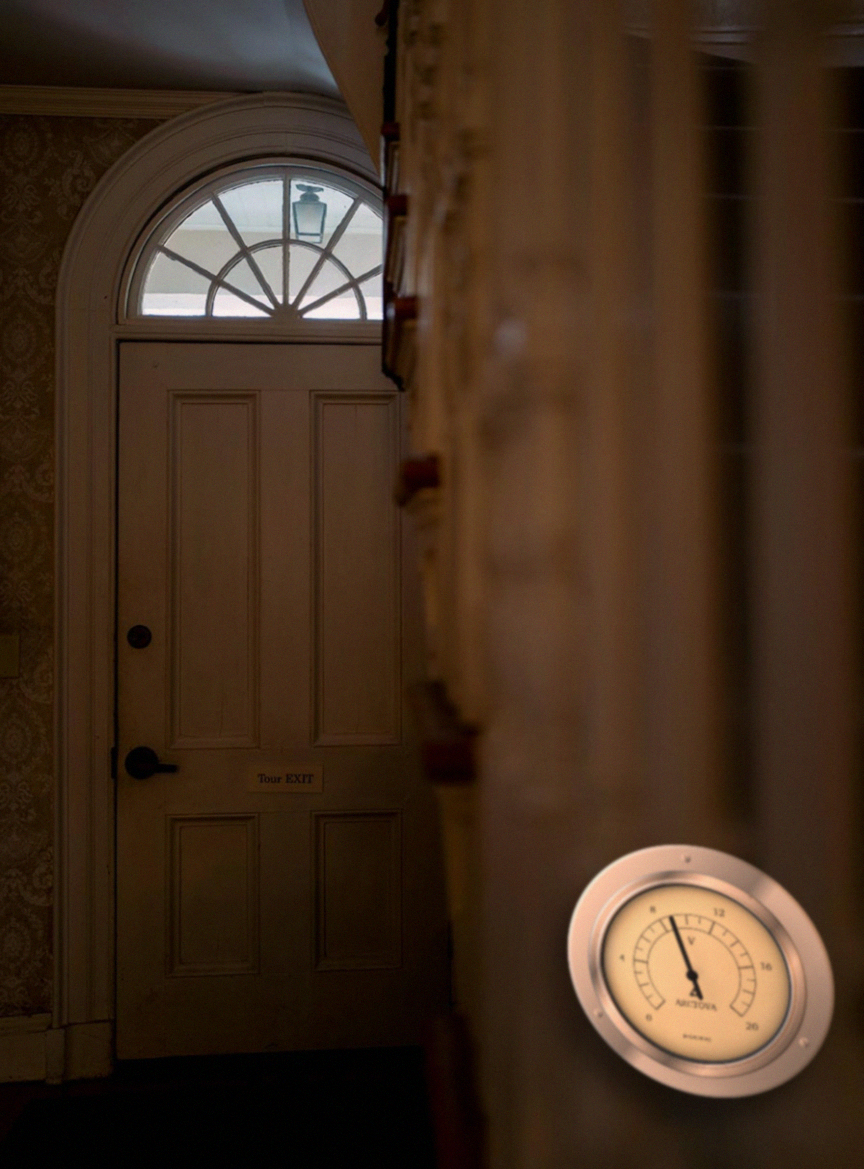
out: **9** V
